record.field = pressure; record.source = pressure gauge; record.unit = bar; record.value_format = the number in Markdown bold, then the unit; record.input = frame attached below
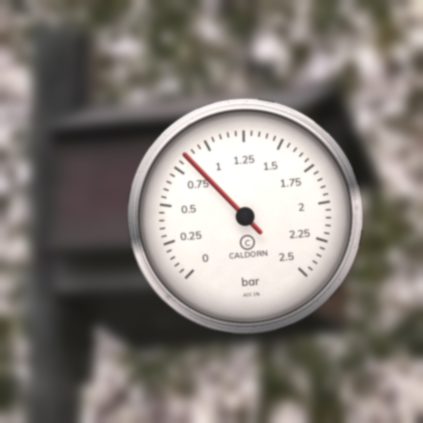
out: **0.85** bar
